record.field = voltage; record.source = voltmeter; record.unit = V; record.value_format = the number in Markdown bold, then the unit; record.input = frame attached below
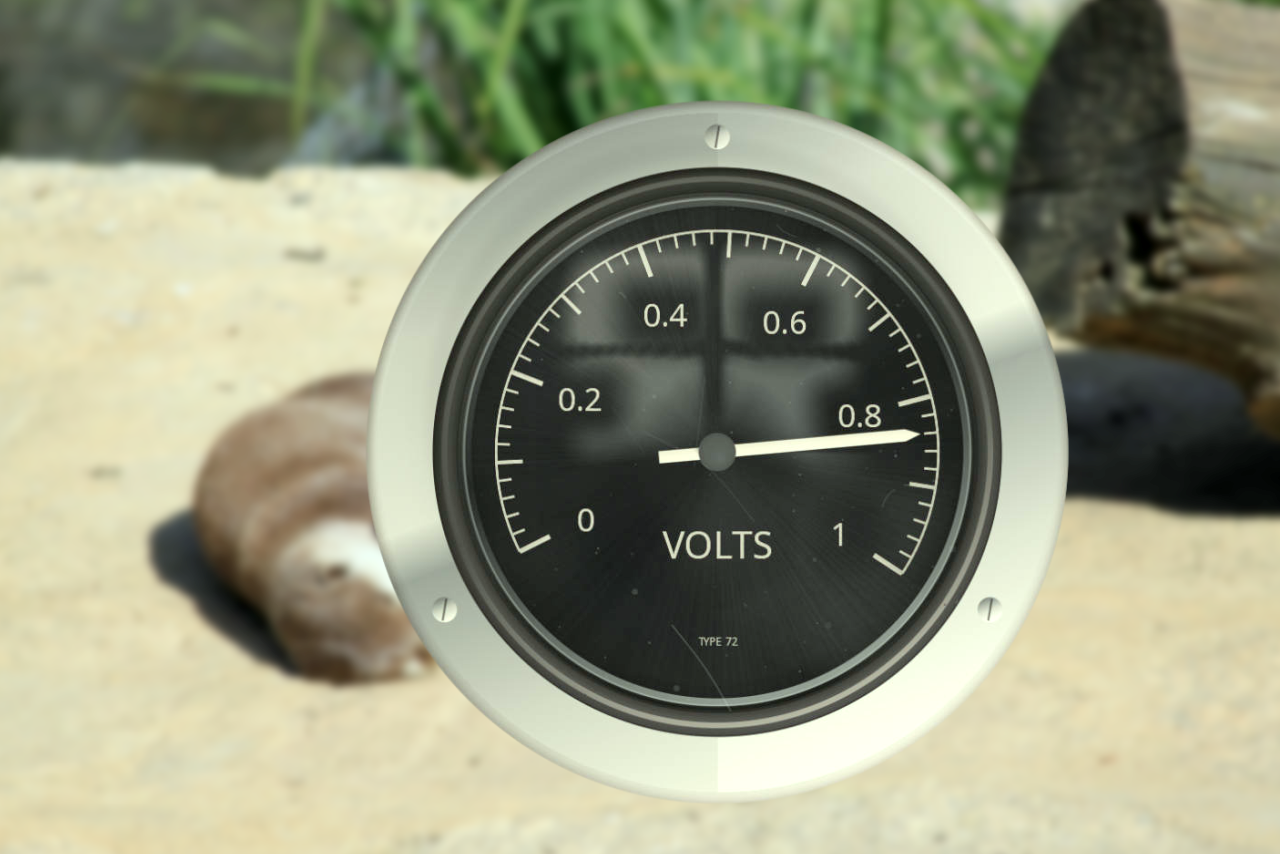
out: **0.84** V
